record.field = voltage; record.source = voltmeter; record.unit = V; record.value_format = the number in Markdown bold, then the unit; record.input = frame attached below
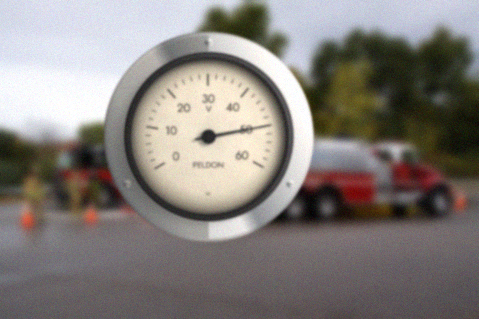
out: **50** V
